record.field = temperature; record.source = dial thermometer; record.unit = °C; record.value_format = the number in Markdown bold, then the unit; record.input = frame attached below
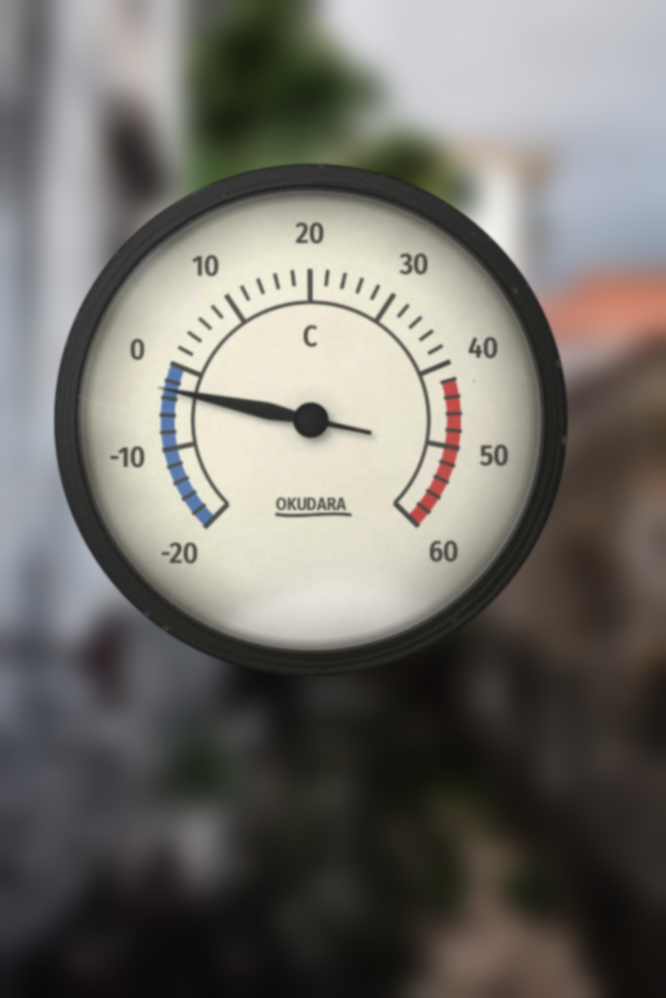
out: **-3** °C
